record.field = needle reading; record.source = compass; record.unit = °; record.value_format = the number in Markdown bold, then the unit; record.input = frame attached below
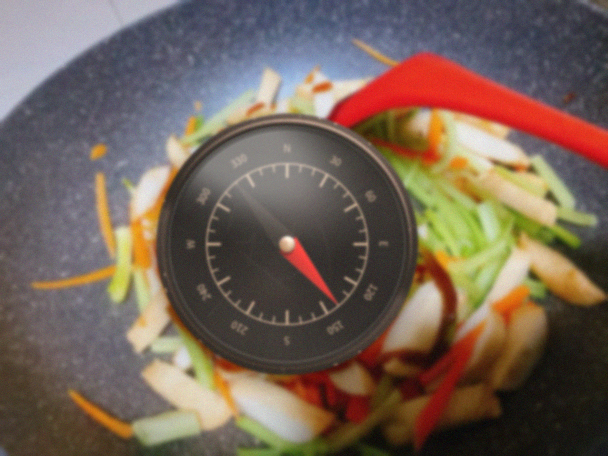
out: **140** °
